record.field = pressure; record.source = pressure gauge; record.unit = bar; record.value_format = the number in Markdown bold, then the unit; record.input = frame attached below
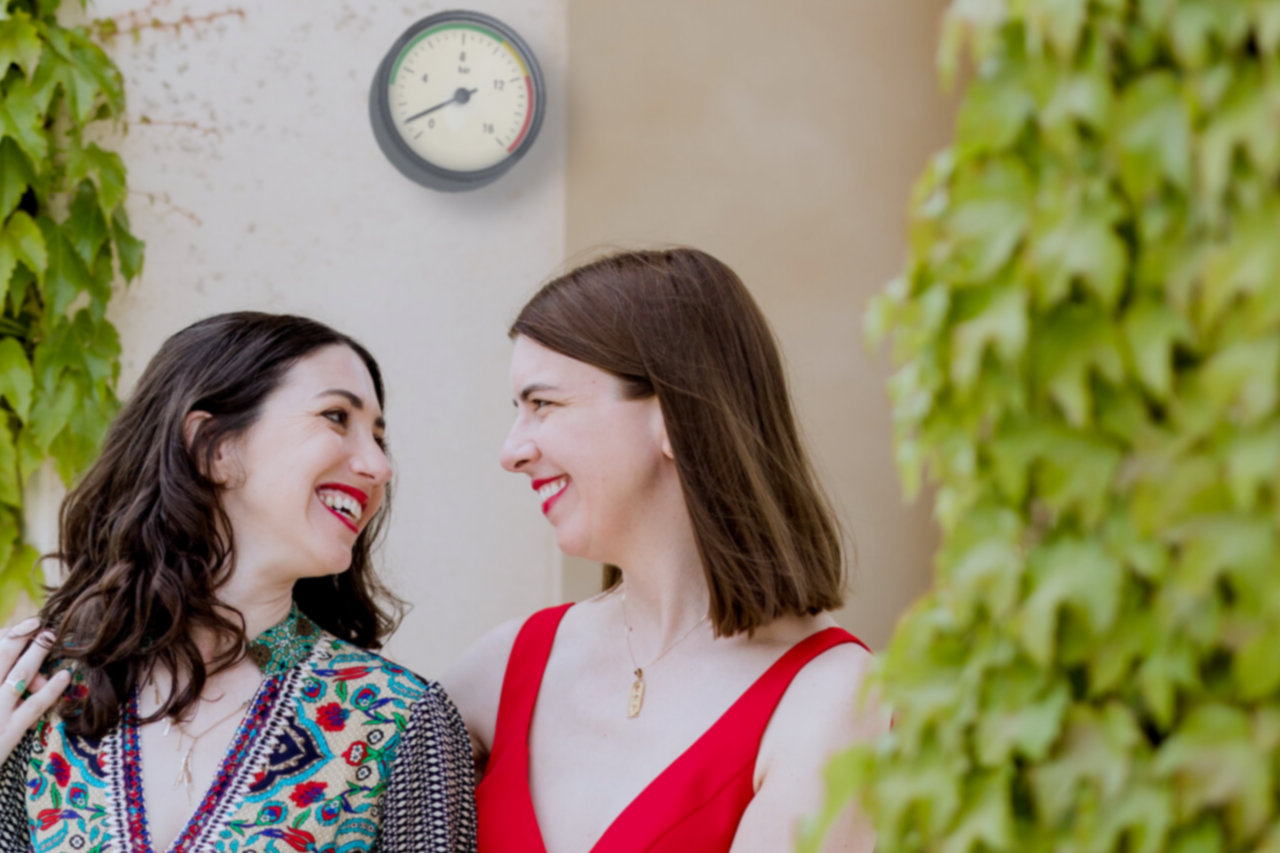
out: **1** bar
